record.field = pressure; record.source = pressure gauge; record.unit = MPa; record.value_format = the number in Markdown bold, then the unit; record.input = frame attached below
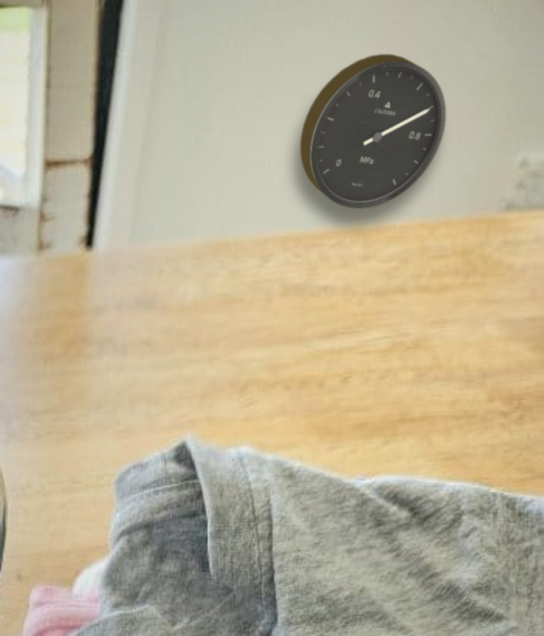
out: **0.7** MPa
